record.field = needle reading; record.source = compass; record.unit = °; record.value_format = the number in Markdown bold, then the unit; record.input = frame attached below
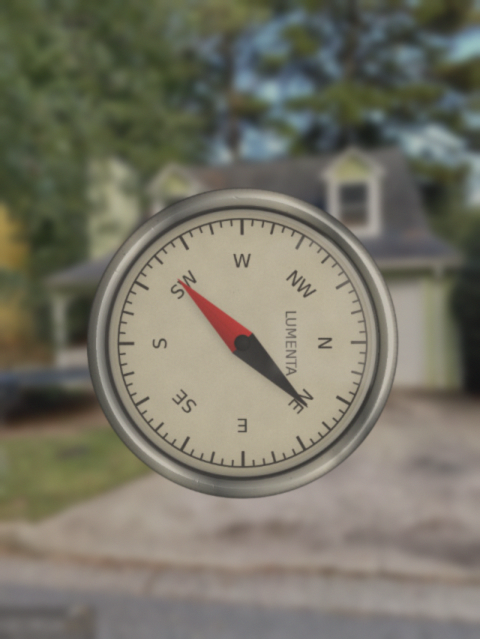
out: **225** °
